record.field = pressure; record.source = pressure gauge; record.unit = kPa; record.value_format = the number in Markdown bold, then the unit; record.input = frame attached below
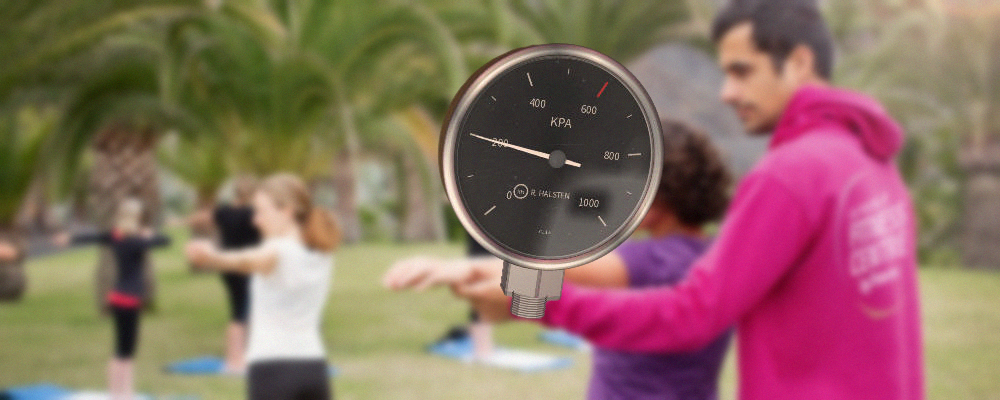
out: **200** kPa
